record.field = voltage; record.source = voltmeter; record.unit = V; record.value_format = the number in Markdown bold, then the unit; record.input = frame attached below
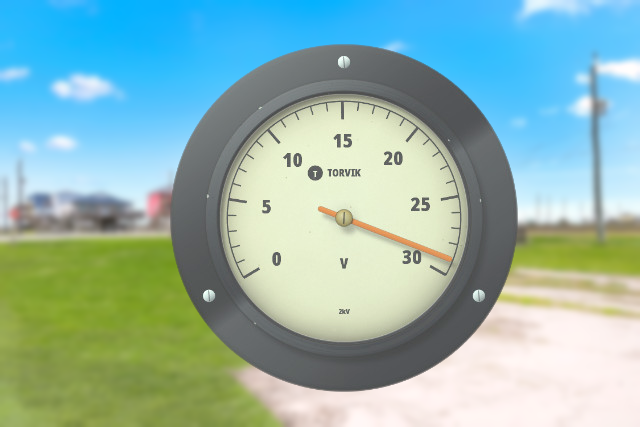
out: **29** V
